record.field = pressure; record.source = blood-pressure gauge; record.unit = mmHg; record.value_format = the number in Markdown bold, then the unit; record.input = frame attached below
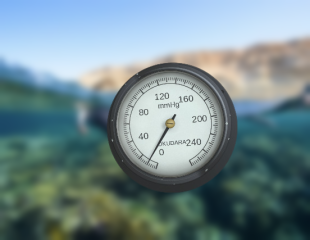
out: **10** mmHg
